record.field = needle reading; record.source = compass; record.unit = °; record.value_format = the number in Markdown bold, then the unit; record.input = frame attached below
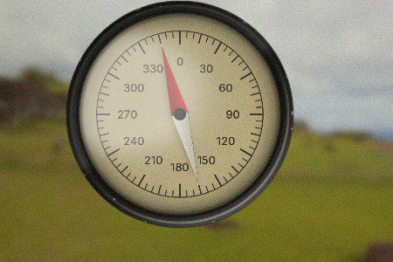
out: **345** °
